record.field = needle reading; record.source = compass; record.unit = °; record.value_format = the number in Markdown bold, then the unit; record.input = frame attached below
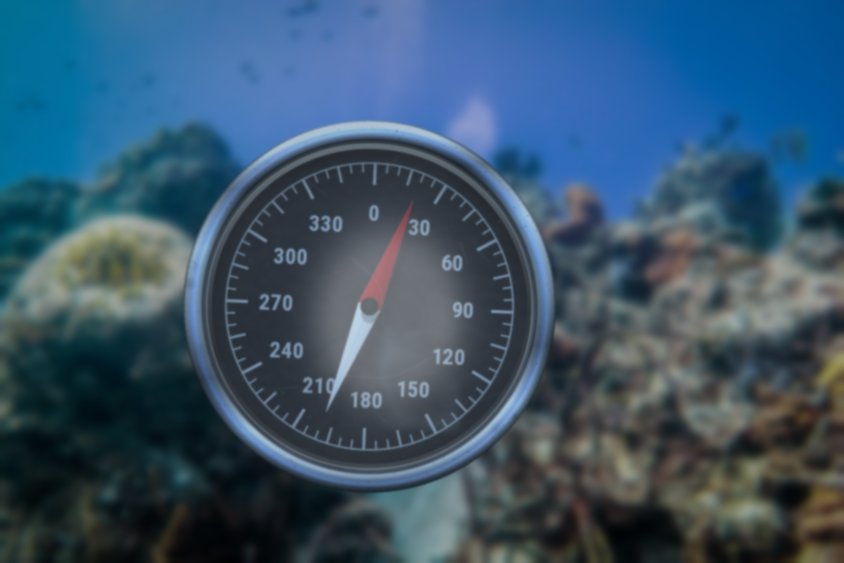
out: **20** °
